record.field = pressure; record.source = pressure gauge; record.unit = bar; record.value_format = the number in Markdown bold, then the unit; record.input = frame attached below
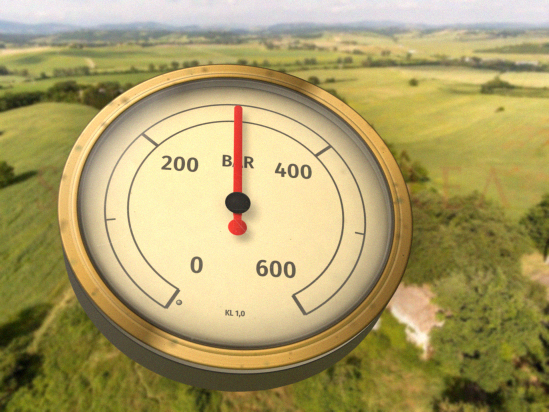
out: **300** bar
